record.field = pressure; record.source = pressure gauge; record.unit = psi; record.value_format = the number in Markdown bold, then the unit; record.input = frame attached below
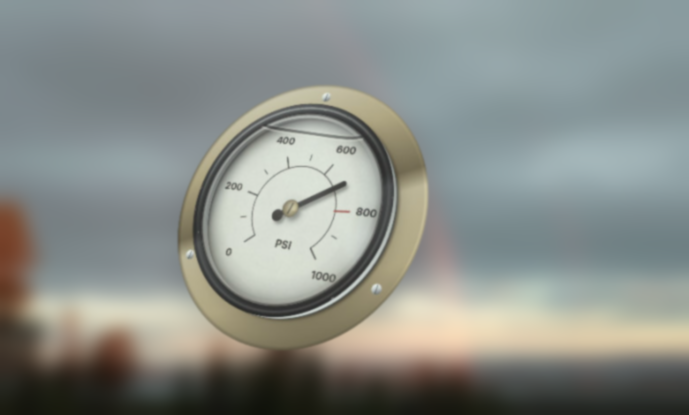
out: **700** psi
